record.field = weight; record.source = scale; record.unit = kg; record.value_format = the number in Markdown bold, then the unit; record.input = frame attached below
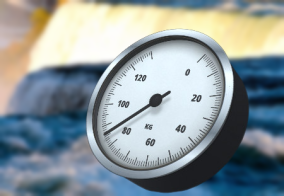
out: **85** kg
